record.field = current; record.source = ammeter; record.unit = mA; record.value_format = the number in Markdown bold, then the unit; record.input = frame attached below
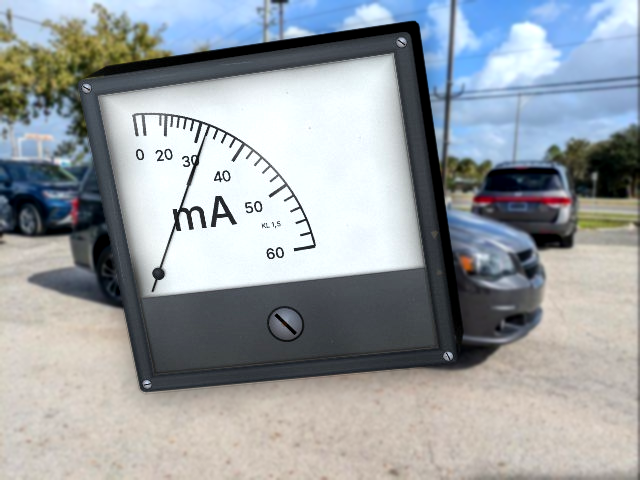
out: **32** mA
